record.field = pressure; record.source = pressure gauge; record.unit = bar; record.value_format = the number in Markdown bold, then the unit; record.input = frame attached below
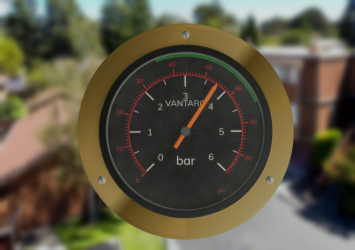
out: **3.75** bar
